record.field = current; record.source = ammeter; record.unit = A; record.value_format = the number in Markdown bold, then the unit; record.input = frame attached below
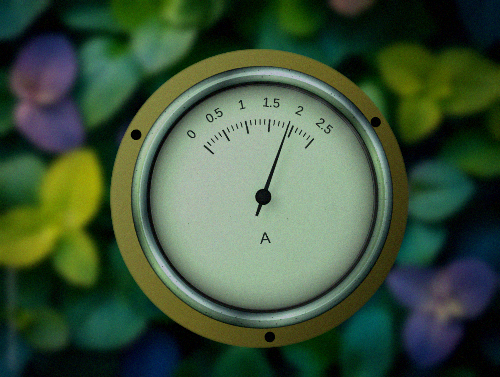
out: **1.9** A
